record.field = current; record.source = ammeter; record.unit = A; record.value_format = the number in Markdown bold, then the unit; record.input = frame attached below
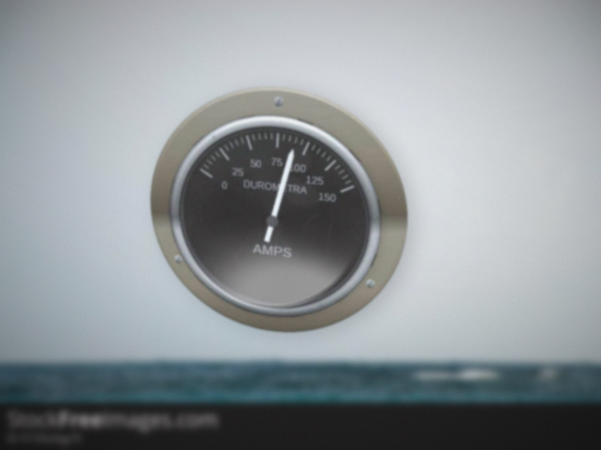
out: **90** A
